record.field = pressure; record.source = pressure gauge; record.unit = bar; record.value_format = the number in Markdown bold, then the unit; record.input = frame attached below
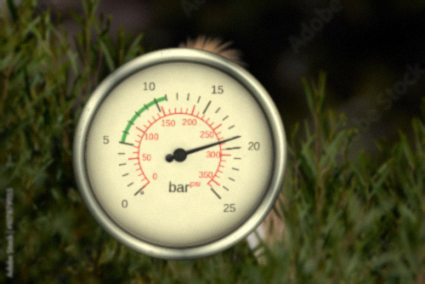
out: **19** bar
